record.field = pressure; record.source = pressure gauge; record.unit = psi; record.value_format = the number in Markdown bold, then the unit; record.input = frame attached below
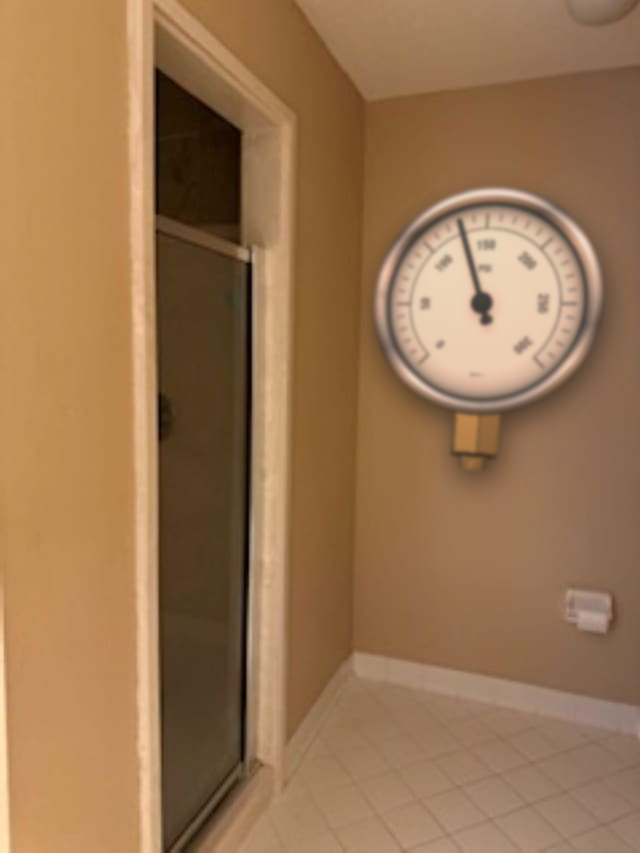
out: **130** psi
